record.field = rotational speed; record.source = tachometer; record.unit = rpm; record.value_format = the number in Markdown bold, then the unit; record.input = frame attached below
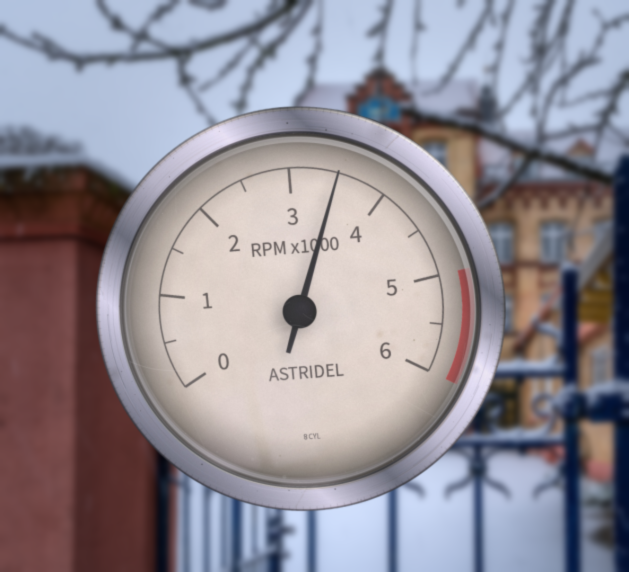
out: **3500** rpm
